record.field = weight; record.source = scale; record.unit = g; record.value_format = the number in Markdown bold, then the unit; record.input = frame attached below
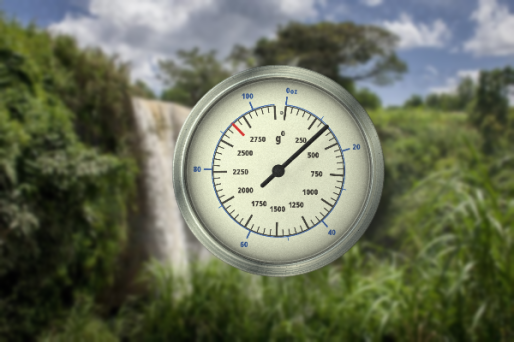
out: **350** g
